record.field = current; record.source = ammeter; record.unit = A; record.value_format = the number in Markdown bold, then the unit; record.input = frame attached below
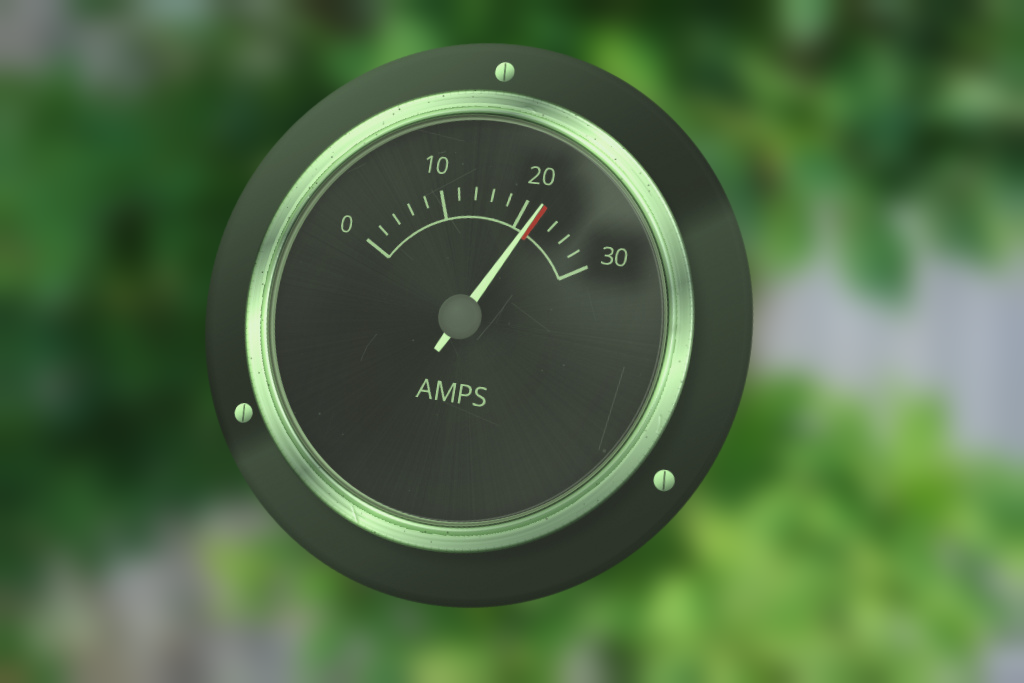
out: **22** A
